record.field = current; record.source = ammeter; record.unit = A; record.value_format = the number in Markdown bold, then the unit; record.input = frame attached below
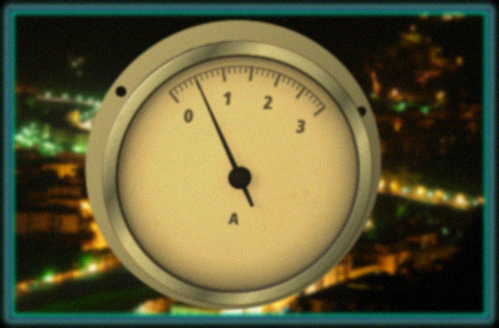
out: **0.5** A
